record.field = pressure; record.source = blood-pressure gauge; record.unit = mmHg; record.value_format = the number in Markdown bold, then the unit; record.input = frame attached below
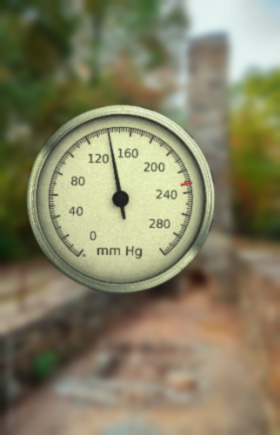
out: **140** mmHg
